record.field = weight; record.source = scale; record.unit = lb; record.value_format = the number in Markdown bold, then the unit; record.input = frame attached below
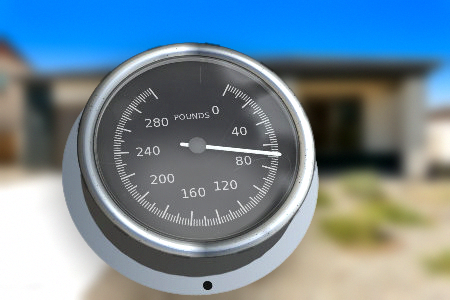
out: **70** lb
